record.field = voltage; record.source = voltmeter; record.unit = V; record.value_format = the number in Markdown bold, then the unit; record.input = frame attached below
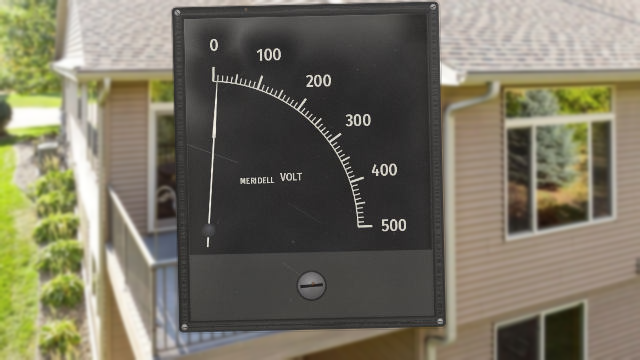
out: **10** V
